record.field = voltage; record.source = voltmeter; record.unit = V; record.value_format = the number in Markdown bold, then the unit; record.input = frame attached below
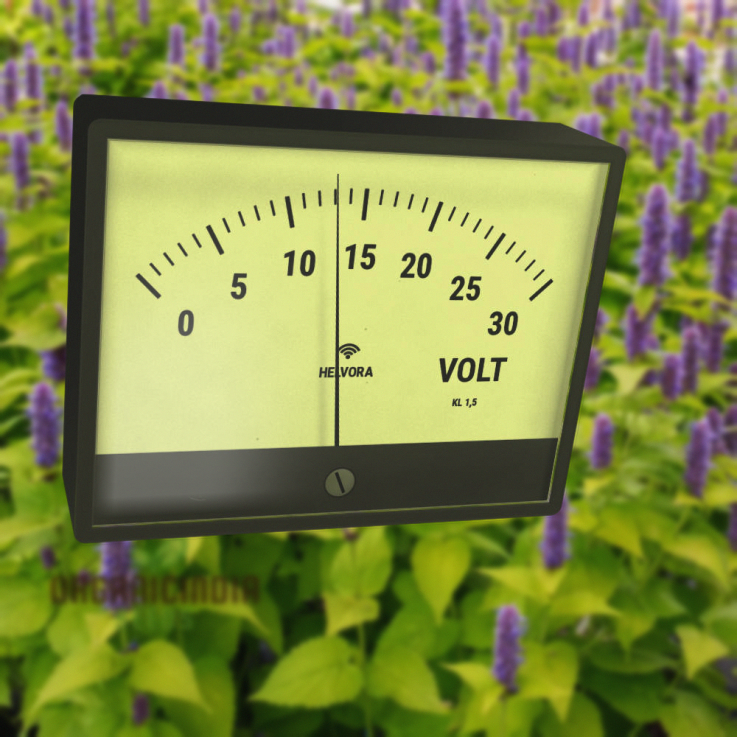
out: **13** V
